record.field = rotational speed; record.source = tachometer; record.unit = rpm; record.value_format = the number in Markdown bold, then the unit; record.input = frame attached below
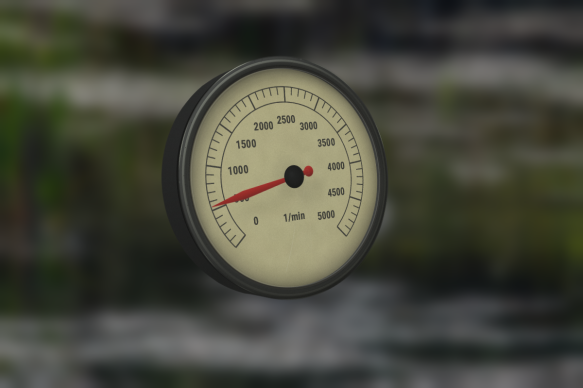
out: **550** rpm
